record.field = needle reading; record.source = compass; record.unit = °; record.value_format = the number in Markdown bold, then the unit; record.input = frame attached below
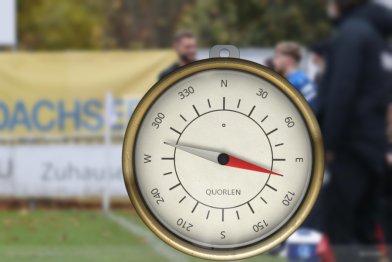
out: **105** °
